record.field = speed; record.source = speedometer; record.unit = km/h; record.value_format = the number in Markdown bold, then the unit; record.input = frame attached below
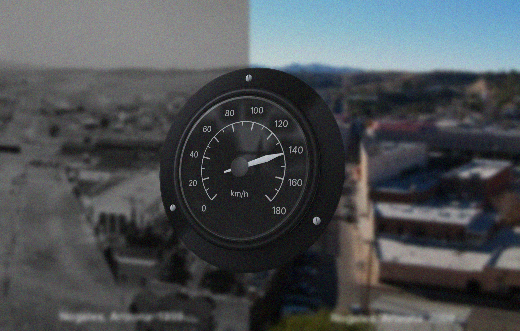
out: **140** km/h
